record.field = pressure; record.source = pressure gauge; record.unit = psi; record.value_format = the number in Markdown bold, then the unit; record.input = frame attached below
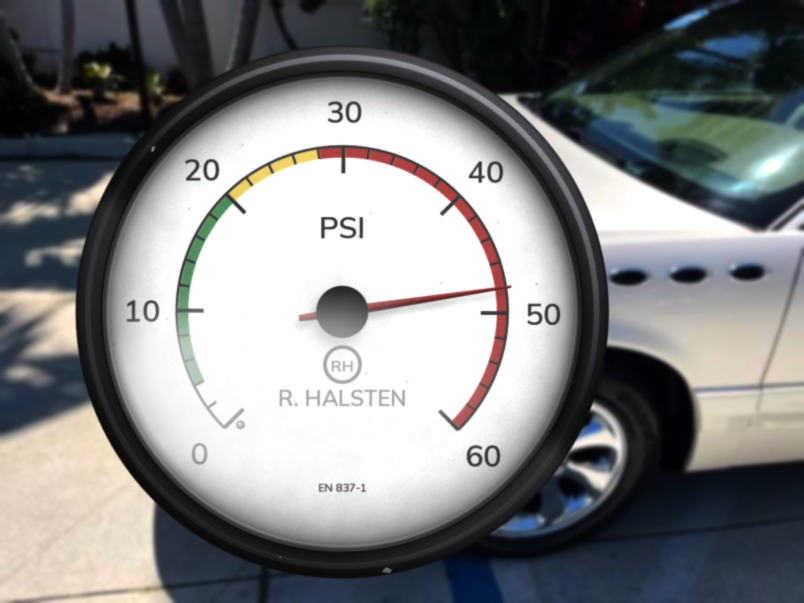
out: **48** psi
